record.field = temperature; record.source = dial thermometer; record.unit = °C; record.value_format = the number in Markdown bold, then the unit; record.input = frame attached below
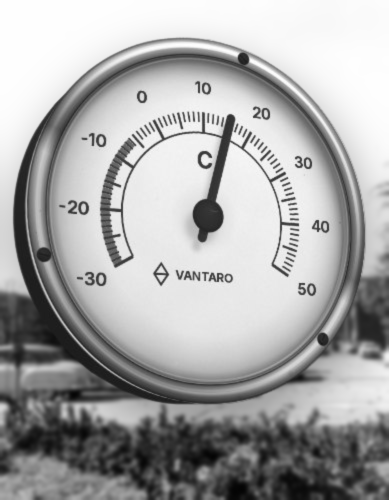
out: **15** °C
